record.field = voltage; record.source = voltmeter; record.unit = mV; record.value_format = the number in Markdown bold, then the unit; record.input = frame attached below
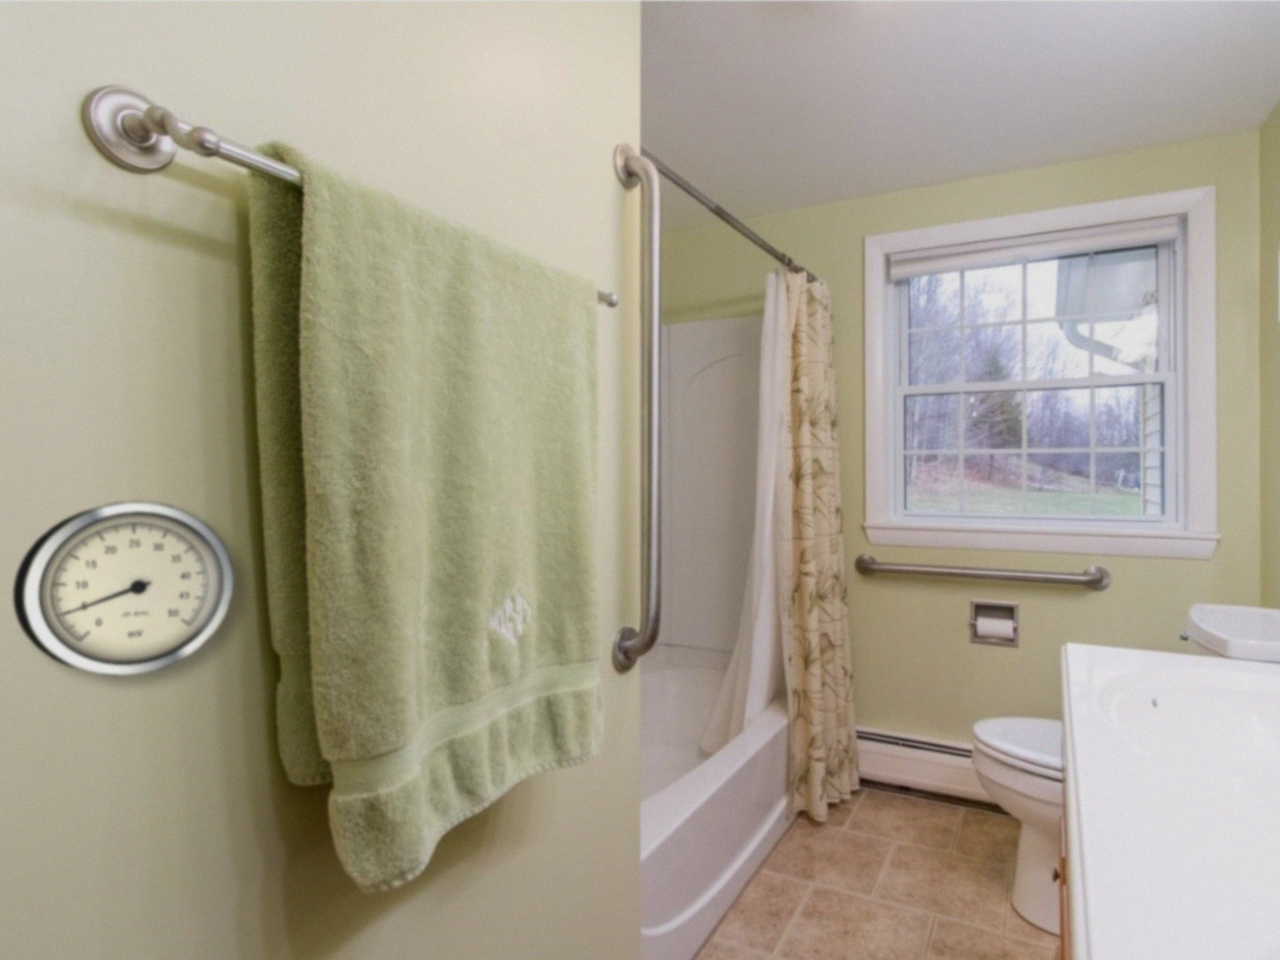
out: **5** mV
